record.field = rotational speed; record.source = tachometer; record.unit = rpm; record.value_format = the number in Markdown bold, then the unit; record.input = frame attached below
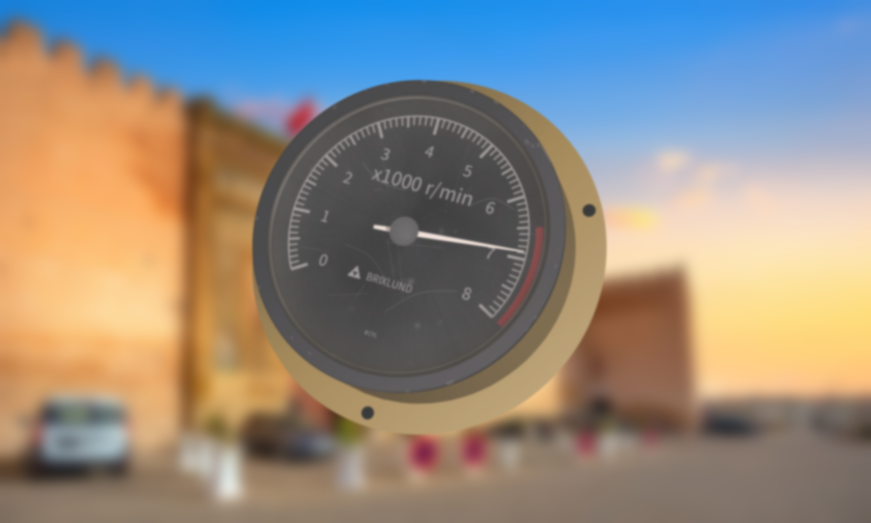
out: **6900** rpm
